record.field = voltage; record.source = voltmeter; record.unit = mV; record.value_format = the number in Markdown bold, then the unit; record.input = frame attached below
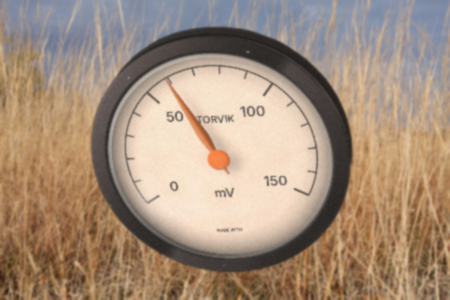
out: **60** mV
